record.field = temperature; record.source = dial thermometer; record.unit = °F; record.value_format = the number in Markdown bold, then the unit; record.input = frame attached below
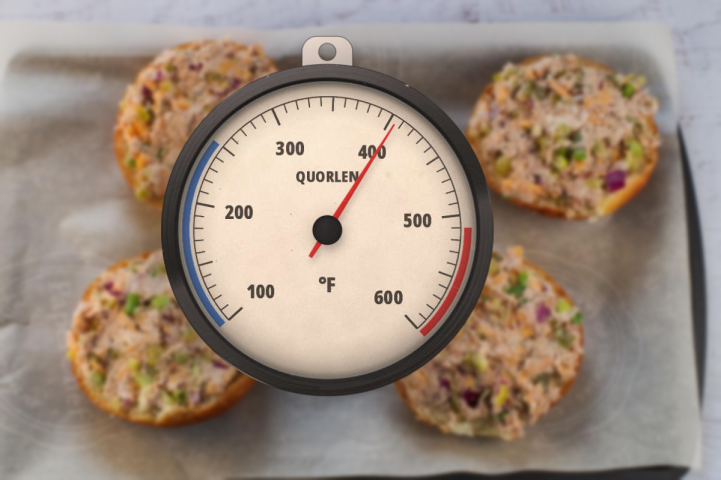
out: **405** °F
